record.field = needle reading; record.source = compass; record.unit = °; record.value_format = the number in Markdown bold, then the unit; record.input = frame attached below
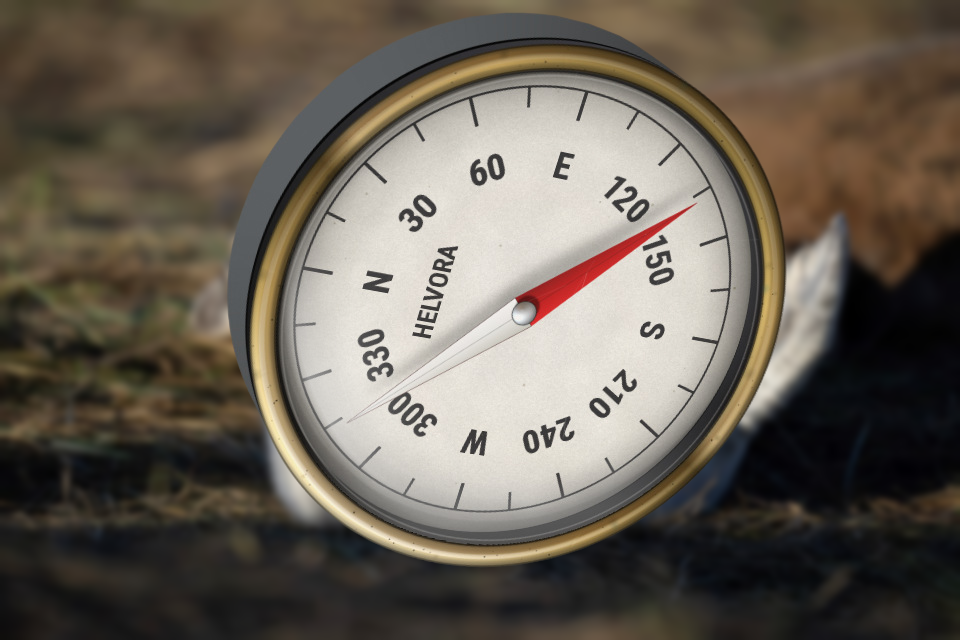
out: **135** °
